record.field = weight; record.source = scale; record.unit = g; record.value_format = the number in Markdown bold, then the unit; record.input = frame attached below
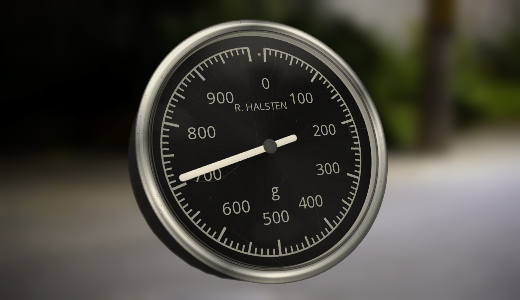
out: **710** g
